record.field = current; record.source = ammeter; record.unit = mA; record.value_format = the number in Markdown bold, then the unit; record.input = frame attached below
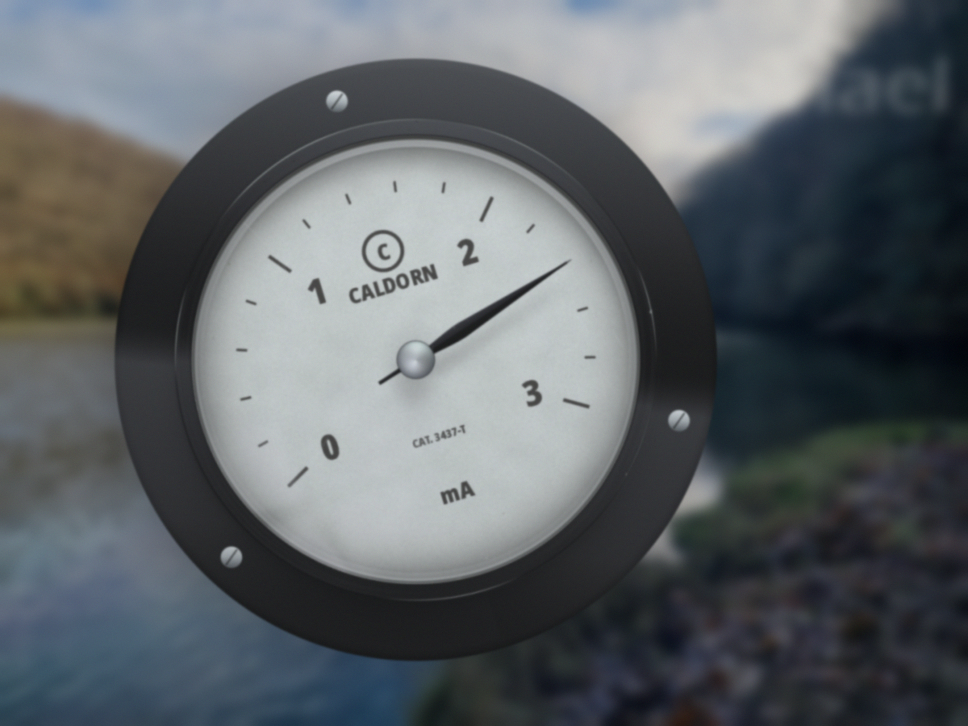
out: **2.4** mA
